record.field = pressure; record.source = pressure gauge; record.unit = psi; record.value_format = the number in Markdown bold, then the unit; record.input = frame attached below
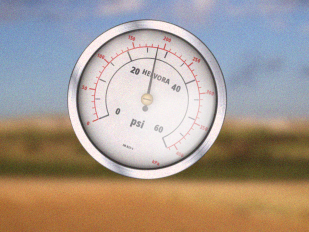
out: **27.5** psi
